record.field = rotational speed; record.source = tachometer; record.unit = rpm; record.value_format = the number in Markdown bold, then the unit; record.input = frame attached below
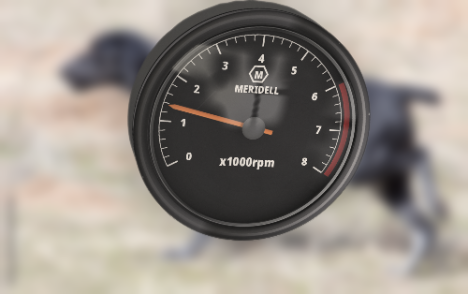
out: **1400** rpm
